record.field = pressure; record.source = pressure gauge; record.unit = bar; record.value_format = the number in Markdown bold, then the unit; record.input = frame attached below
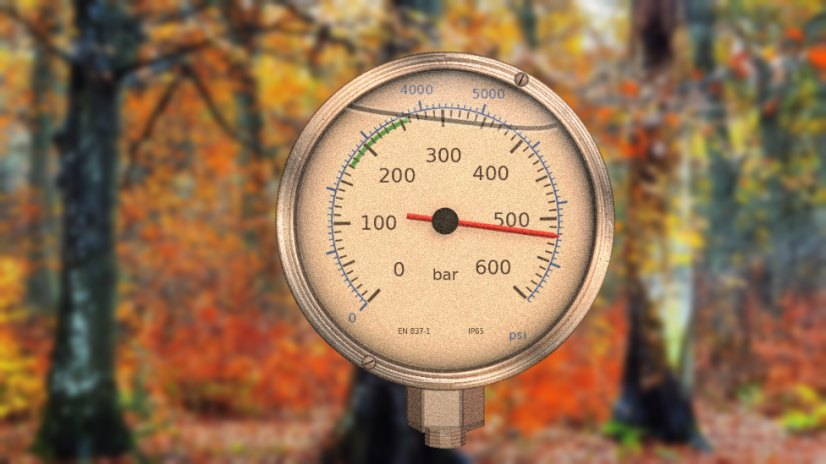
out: **520** bar
